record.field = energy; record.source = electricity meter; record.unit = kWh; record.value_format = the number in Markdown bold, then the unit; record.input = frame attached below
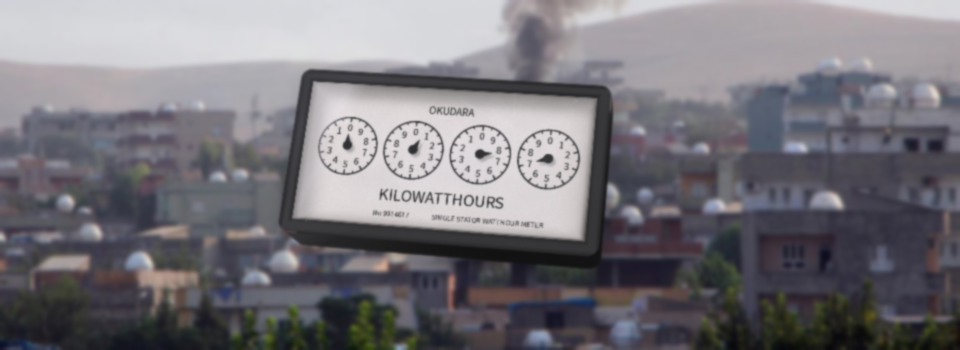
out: **77** kWh
